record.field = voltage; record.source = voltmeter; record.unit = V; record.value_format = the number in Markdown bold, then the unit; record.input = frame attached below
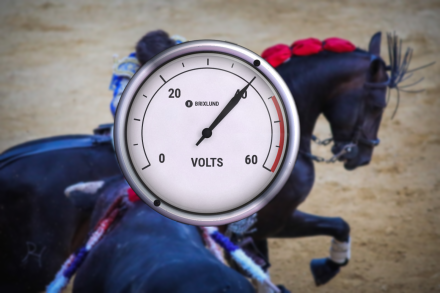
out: **40** V
